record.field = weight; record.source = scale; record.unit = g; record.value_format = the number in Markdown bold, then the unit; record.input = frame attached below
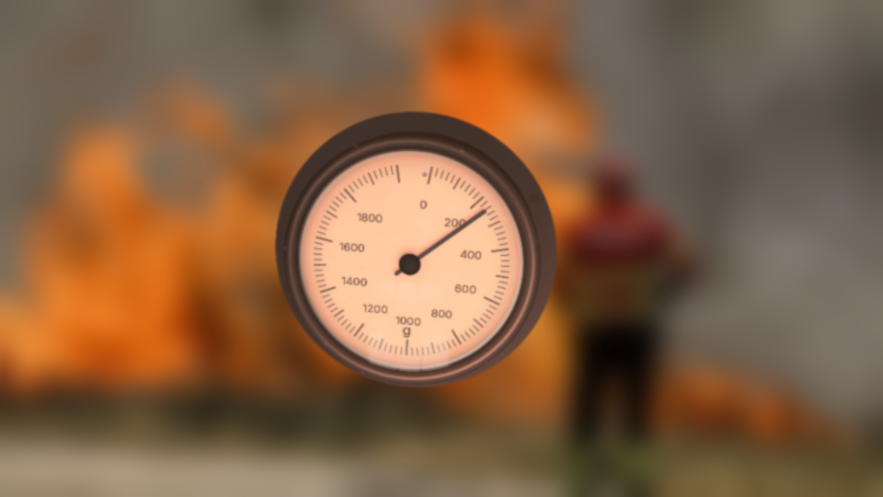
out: **240** g
